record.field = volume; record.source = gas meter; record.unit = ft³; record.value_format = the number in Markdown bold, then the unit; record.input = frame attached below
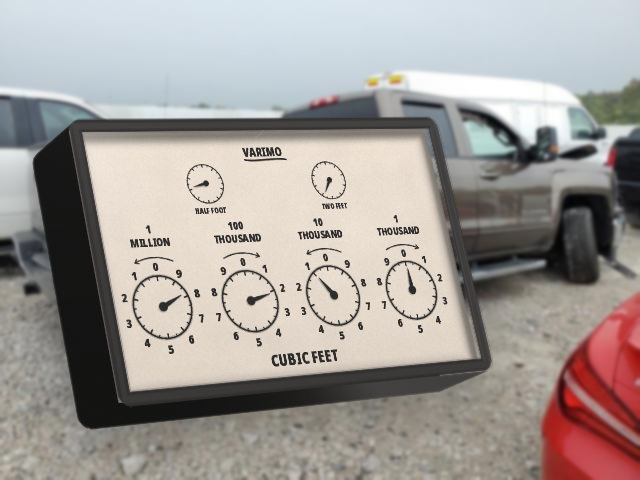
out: **821000** ft³
